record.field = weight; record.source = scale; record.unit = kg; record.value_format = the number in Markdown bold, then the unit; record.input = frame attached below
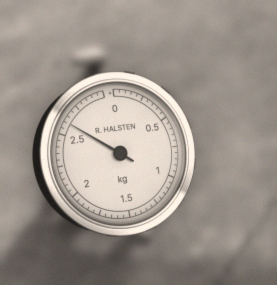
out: **2.6** kg
